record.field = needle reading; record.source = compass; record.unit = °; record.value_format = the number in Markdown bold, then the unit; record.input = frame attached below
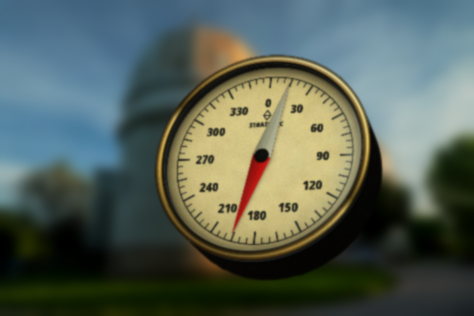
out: **195** °
